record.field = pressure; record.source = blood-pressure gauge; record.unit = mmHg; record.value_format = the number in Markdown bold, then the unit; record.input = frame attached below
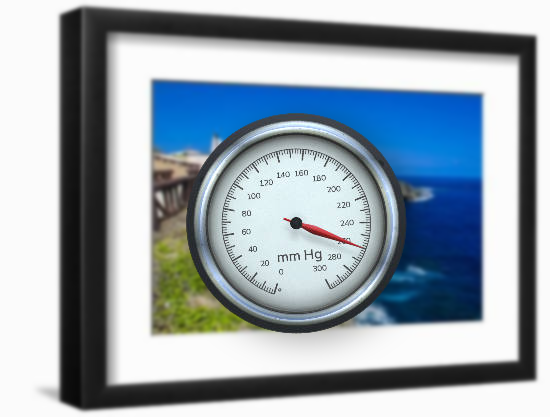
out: **260** mmHg
